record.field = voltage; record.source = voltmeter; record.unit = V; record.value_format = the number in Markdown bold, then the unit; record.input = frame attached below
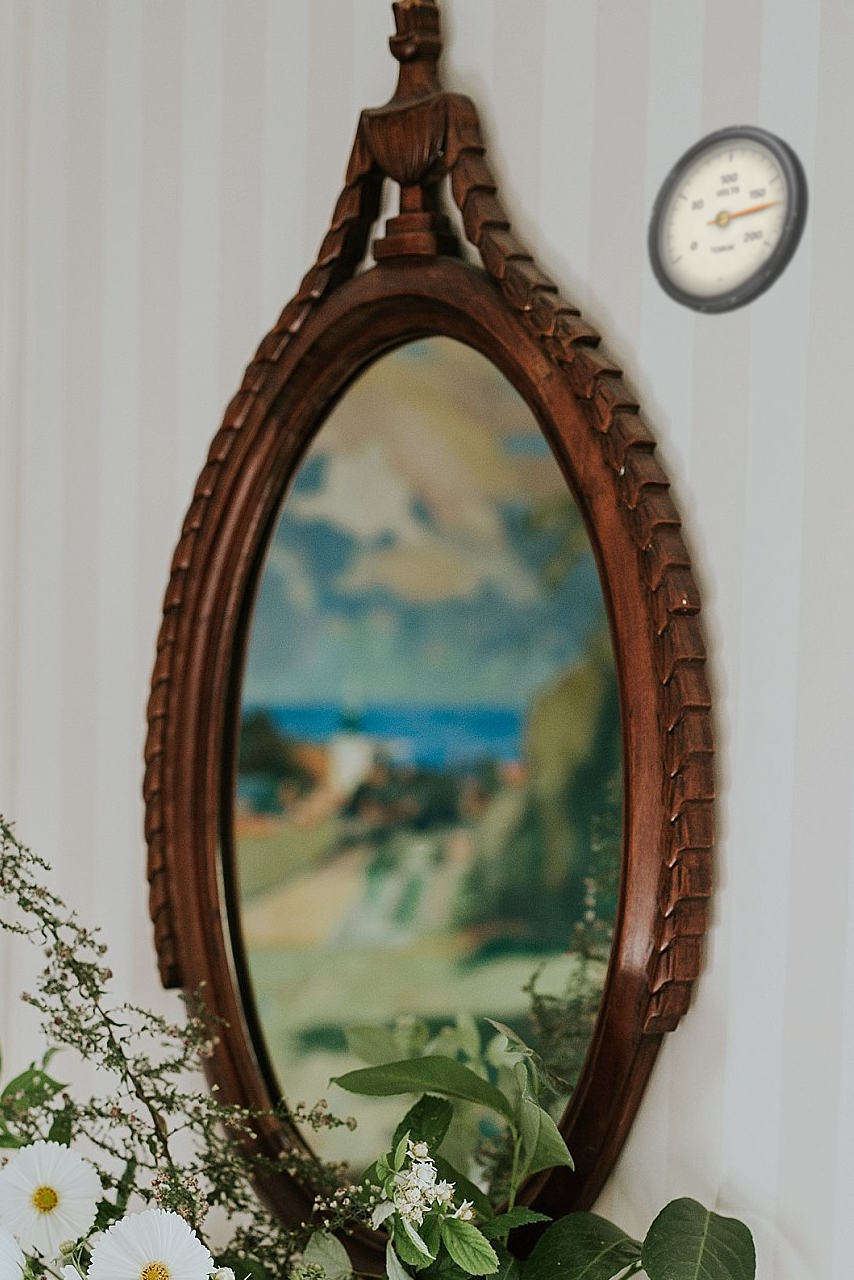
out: **170** V
